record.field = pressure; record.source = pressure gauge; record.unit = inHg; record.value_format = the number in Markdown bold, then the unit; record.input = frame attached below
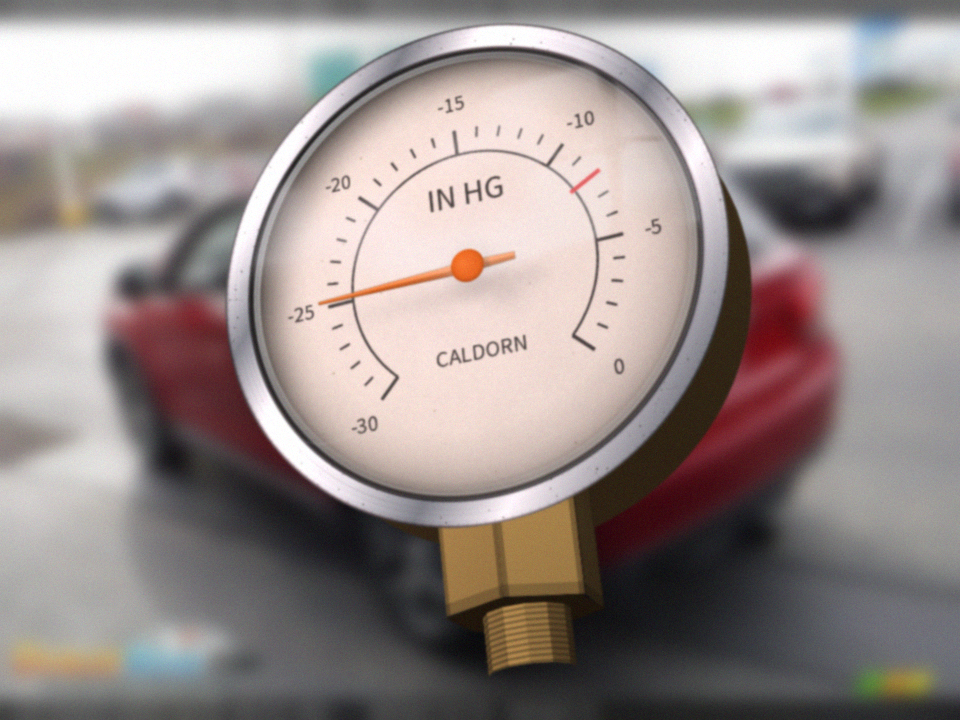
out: **-25** inHg
